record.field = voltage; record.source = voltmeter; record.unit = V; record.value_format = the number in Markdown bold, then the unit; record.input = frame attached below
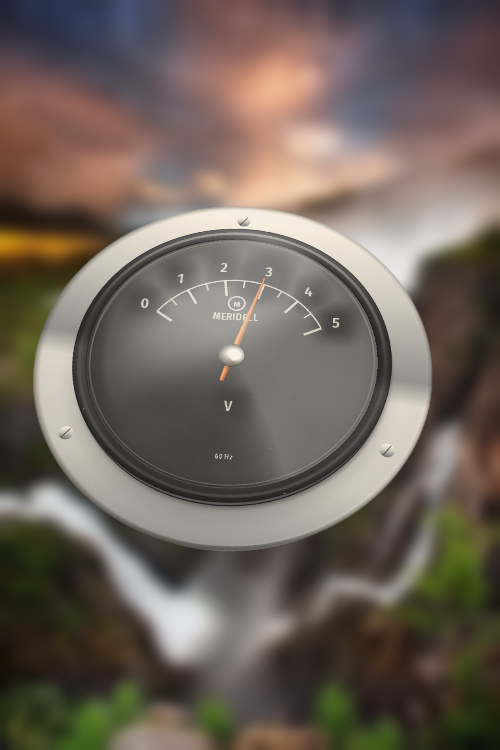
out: **3** V
